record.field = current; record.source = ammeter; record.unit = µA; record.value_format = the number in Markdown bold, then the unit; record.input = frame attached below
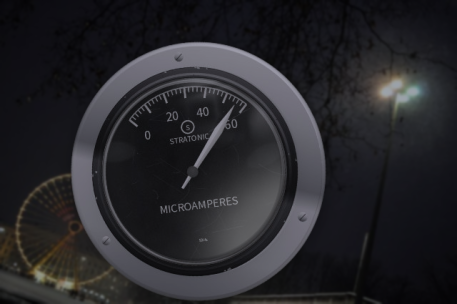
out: **56** µA
